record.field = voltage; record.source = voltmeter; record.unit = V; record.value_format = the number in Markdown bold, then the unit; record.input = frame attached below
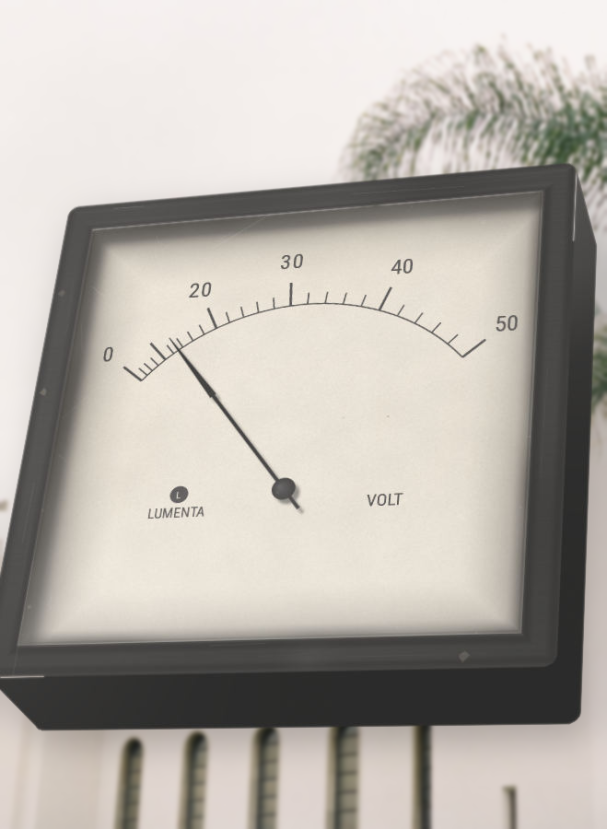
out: **13** V
